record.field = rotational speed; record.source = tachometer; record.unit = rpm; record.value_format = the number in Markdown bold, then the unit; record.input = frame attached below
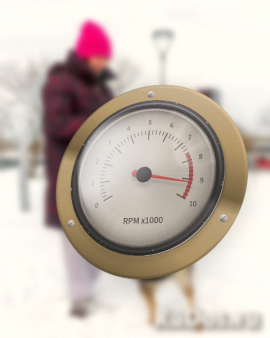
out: **9200** rpm
